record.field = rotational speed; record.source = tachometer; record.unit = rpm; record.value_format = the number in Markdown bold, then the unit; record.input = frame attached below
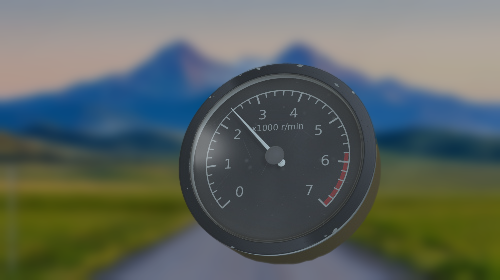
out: **2400** rpm
